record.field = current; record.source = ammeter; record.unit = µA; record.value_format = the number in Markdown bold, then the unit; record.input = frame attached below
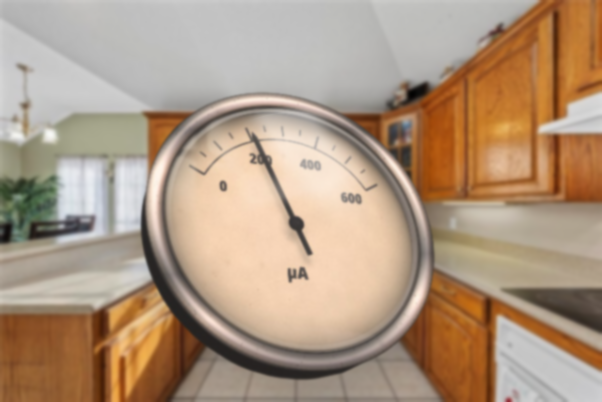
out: **200** µA
